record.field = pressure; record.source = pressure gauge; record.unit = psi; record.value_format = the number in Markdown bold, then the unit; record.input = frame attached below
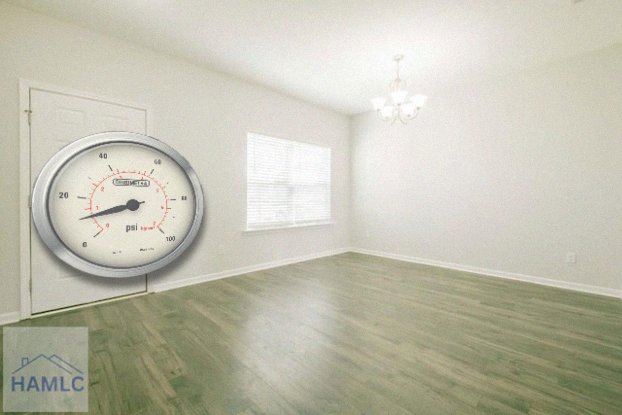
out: **10** psi
